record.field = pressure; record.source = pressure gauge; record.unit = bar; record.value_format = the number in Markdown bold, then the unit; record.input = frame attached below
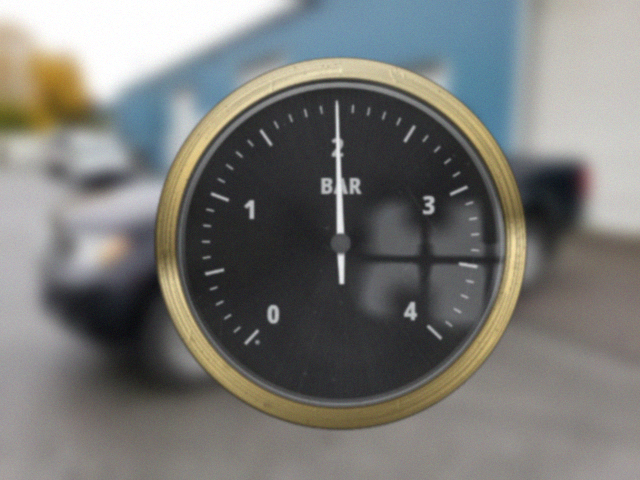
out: **2** bar
